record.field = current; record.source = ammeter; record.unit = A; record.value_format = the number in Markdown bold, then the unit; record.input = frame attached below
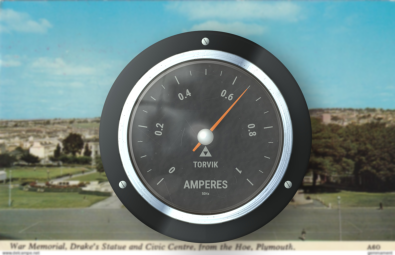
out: **0.65** A
